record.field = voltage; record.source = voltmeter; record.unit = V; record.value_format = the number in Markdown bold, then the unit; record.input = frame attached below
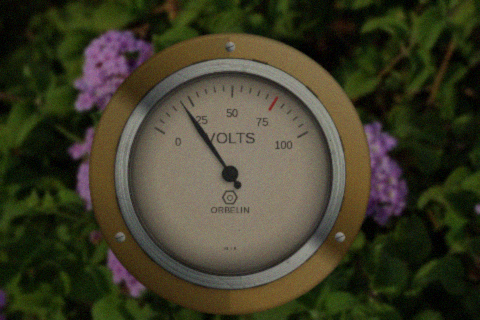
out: **20** V
